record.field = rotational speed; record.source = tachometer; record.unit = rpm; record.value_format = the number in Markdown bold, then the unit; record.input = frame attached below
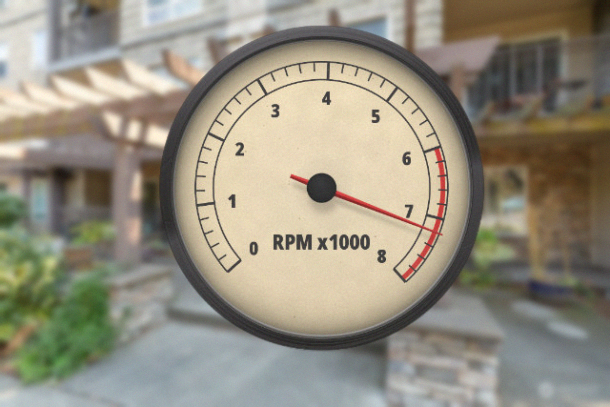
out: **7200** rpm
